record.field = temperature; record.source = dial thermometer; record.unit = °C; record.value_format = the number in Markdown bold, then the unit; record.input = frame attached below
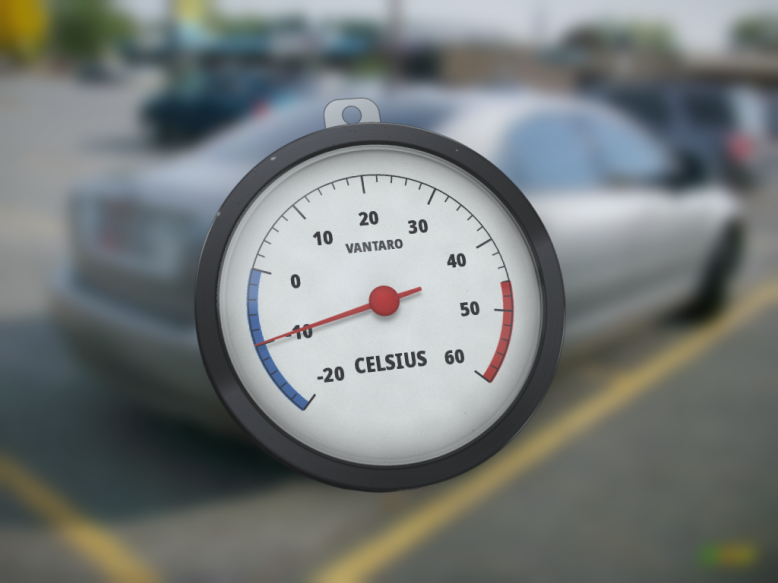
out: **-10** °C
